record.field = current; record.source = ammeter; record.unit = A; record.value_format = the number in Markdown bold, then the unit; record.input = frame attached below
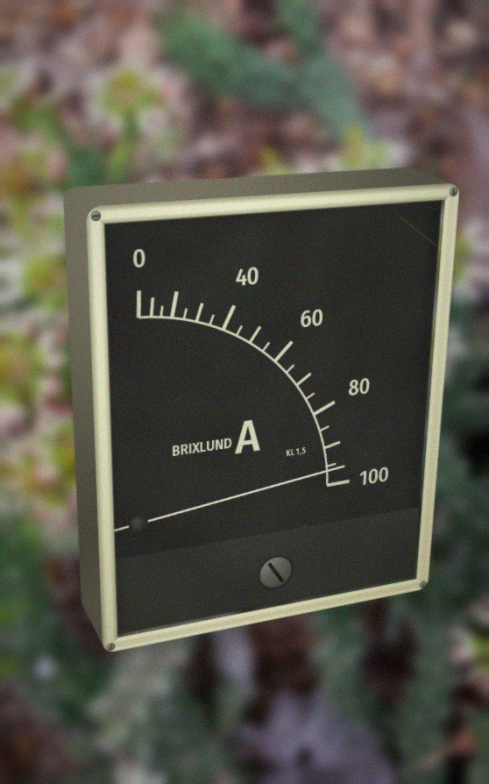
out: **95** A
